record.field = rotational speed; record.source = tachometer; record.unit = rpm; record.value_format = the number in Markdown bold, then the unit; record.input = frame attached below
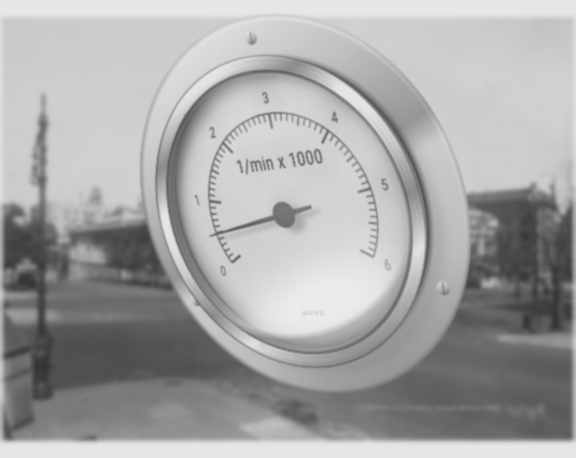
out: **500** rpm
